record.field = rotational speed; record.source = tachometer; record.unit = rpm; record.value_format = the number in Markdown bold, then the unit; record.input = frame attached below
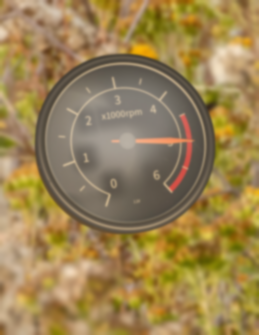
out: **5000** rpm
